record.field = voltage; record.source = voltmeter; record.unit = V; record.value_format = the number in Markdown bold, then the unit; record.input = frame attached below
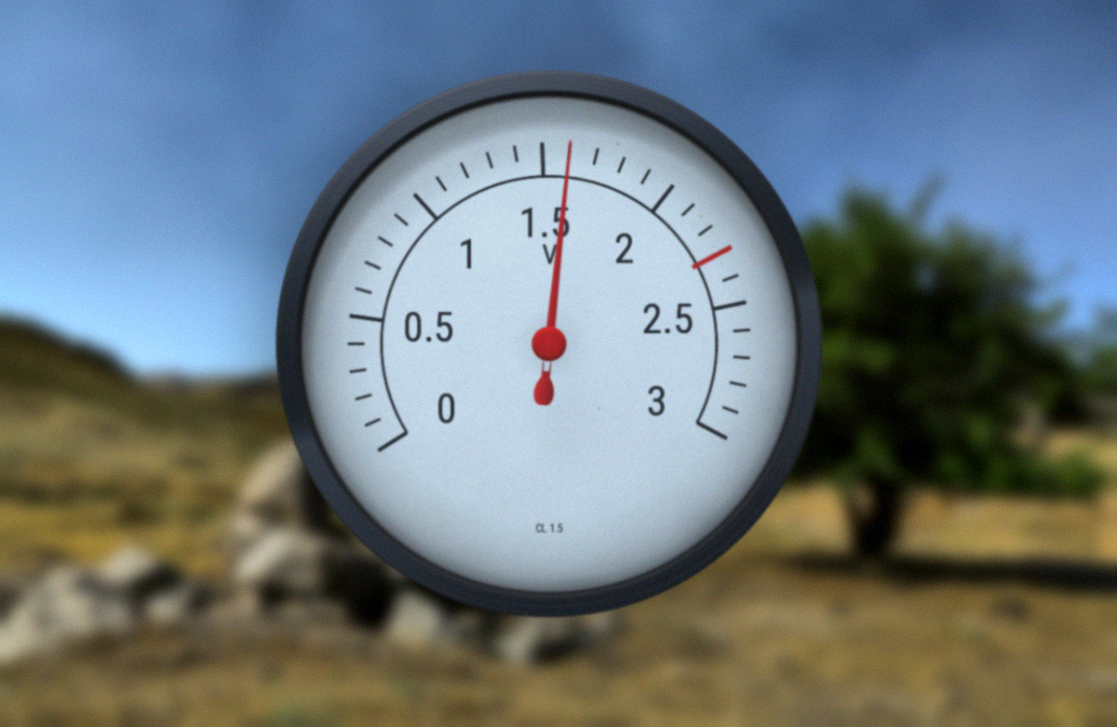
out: **1.6** V
